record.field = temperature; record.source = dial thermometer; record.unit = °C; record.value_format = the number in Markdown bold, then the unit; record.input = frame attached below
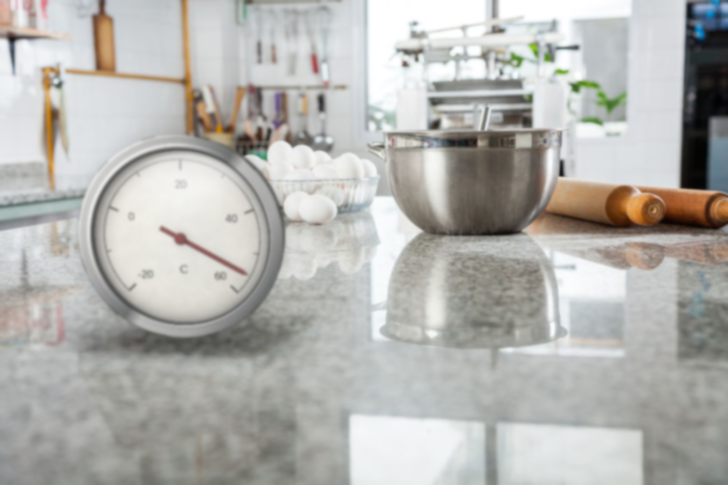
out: **55** °C
